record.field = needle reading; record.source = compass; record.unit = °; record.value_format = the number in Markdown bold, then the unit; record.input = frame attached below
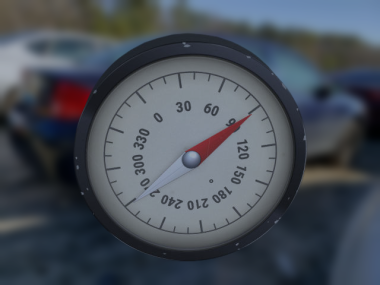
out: **90** °
